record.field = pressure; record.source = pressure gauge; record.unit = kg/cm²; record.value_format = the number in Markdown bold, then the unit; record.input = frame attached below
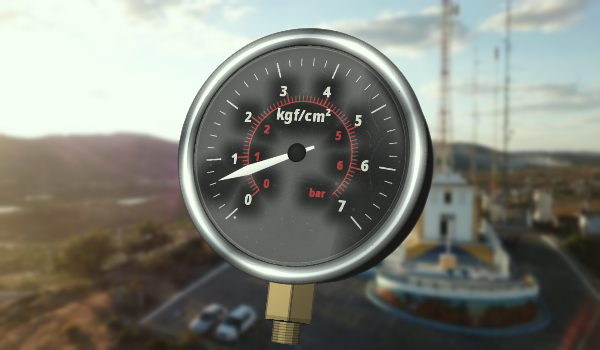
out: **0.6** kg/cm²
